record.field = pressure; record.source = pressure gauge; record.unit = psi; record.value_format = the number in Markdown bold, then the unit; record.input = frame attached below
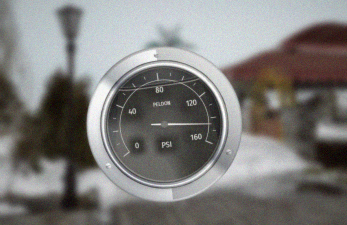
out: **145** psi
